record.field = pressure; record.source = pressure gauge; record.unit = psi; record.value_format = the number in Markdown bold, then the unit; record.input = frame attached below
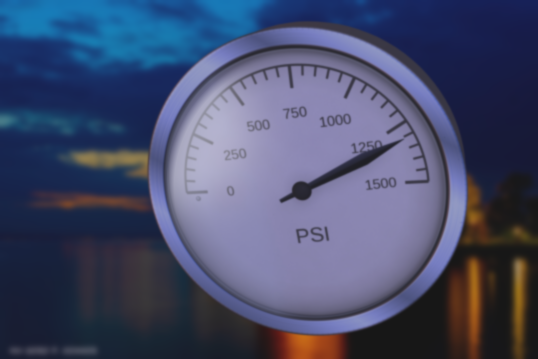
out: **1300** psi
